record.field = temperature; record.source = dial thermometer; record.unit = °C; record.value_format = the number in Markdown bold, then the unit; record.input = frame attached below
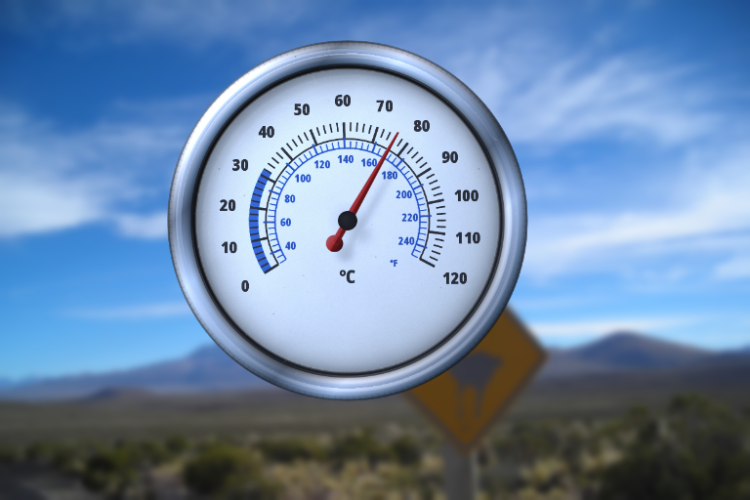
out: **76** °C
